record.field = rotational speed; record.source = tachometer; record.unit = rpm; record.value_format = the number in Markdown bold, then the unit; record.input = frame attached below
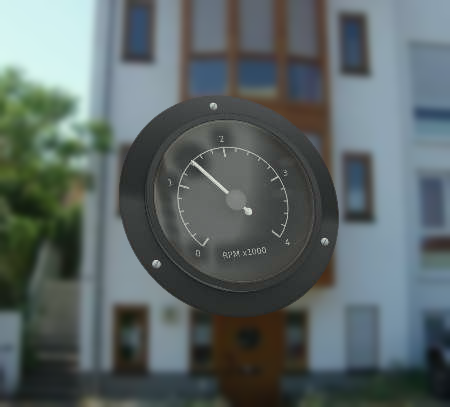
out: **1400** rpm
